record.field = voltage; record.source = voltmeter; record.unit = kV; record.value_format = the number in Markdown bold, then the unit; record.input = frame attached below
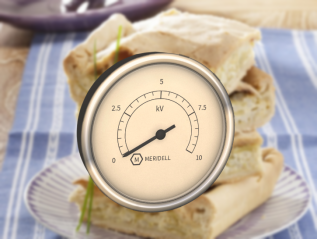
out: **0** kV
